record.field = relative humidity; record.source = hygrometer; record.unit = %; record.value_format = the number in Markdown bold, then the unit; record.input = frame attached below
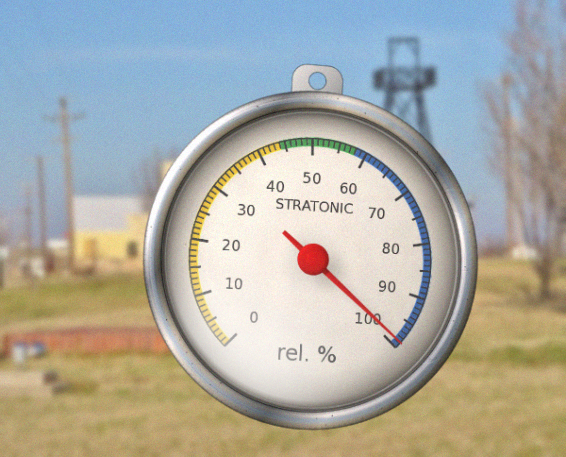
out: **99** %
